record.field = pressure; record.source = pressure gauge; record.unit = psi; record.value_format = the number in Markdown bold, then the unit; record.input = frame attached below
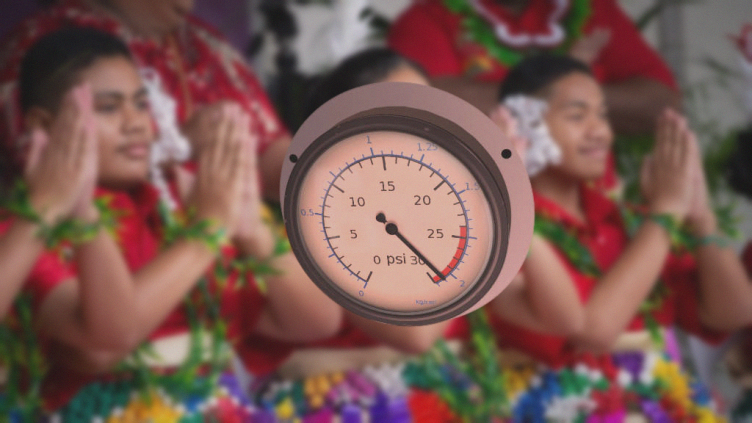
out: **29** psi
